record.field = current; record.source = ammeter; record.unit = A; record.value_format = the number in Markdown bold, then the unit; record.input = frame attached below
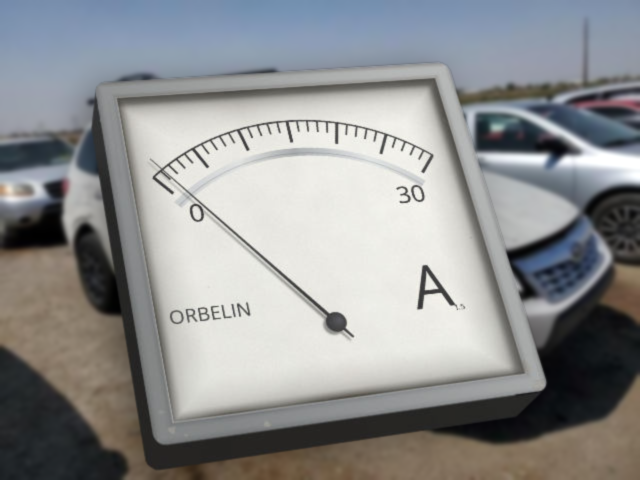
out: **1** A
